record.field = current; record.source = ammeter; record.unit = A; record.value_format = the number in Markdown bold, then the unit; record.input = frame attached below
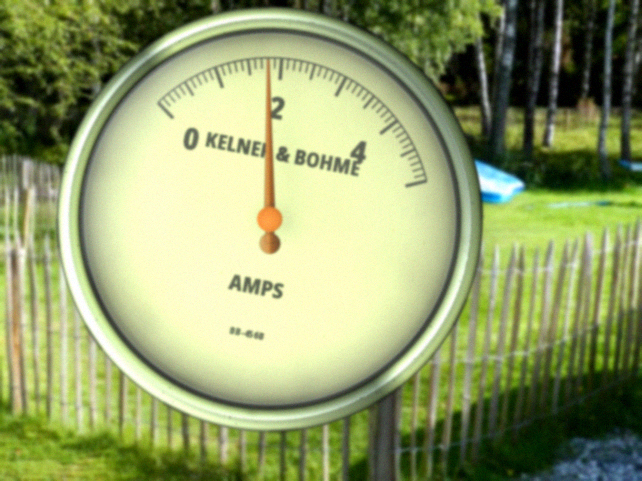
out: **1.8** A
